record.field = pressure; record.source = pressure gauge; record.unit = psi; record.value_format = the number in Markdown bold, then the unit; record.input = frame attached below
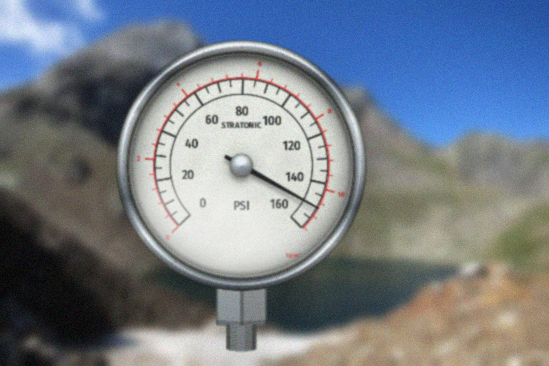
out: **150** psi
